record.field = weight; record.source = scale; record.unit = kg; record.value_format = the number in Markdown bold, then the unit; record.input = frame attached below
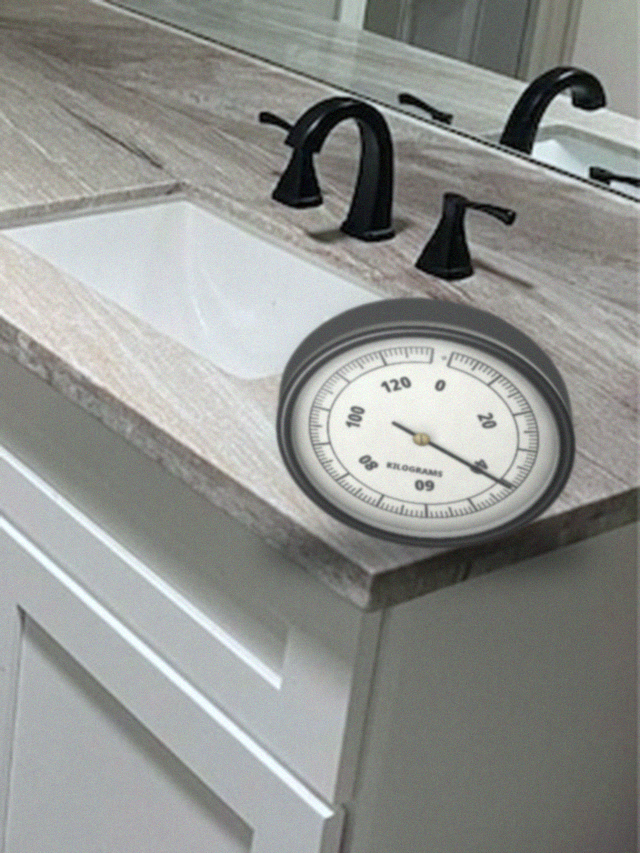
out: **40** kg
